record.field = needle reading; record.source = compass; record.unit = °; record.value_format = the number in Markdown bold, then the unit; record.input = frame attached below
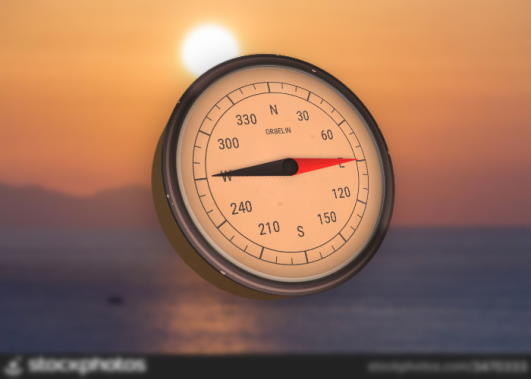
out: **90** °
